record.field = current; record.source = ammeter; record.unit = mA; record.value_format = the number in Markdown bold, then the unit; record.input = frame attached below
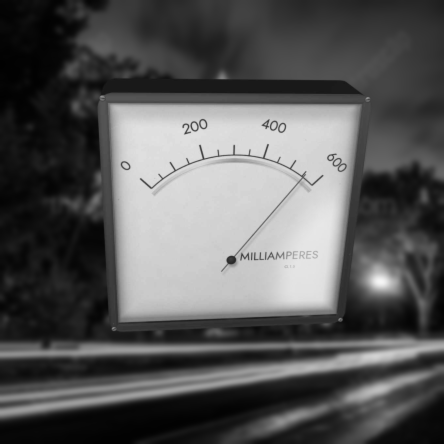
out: **550** mA
